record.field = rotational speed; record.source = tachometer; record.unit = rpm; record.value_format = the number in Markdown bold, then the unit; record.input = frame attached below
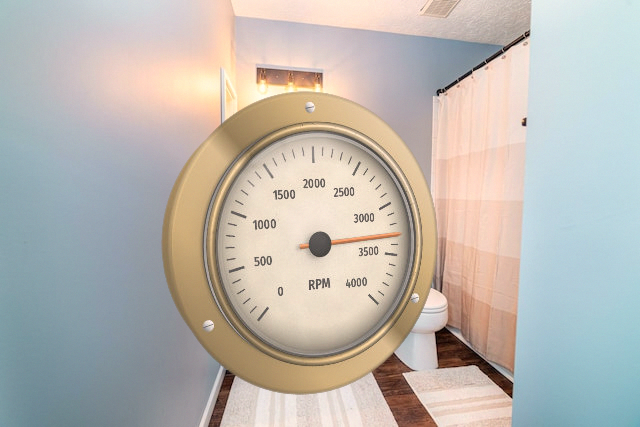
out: **3300** rpm
